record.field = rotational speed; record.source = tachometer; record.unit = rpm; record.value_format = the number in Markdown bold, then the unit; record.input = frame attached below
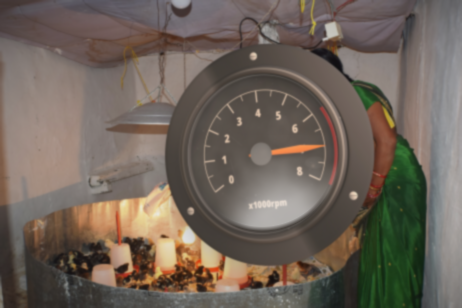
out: **7000** rpm
